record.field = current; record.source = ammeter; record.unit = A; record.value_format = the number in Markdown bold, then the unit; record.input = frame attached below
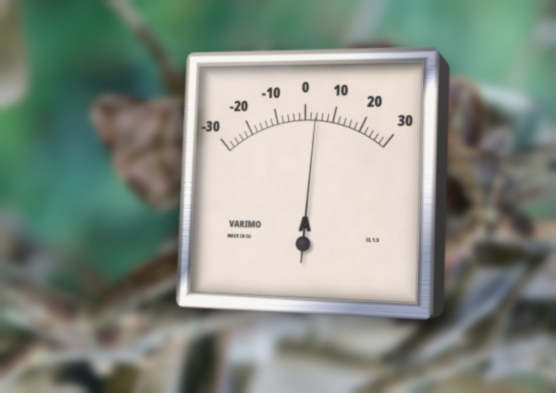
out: **4** A
